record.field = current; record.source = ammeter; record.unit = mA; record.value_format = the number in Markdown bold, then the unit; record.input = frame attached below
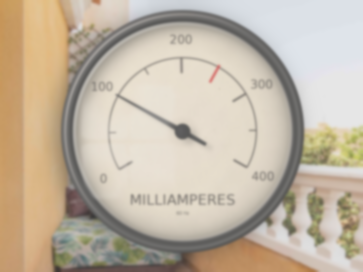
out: **100** mA
